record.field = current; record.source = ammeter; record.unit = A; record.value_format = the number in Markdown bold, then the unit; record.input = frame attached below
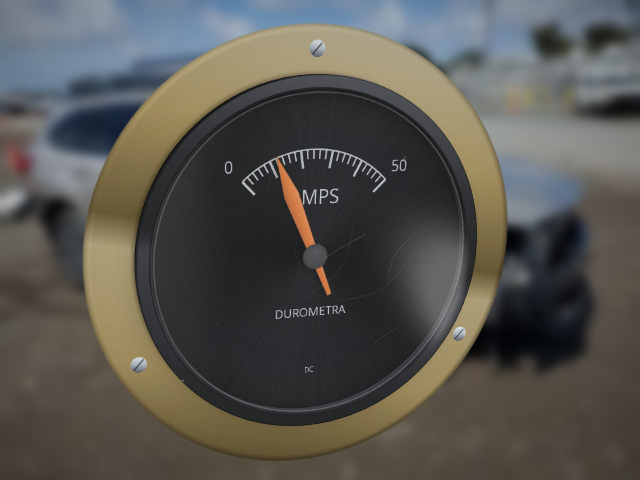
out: **12** A
